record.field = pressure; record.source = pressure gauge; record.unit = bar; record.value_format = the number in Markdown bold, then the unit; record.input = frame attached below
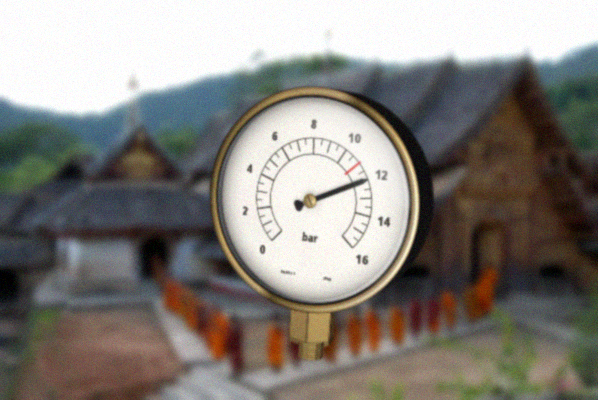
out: **12** bar
